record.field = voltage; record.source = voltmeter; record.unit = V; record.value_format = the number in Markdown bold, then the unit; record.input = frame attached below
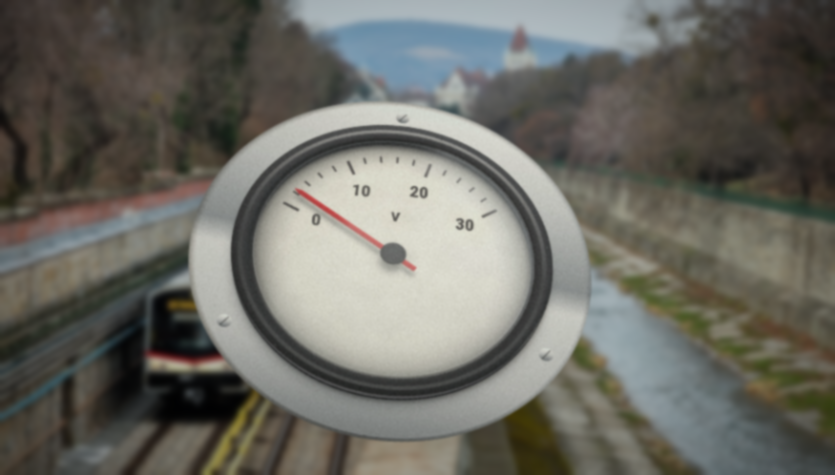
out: **2** V
